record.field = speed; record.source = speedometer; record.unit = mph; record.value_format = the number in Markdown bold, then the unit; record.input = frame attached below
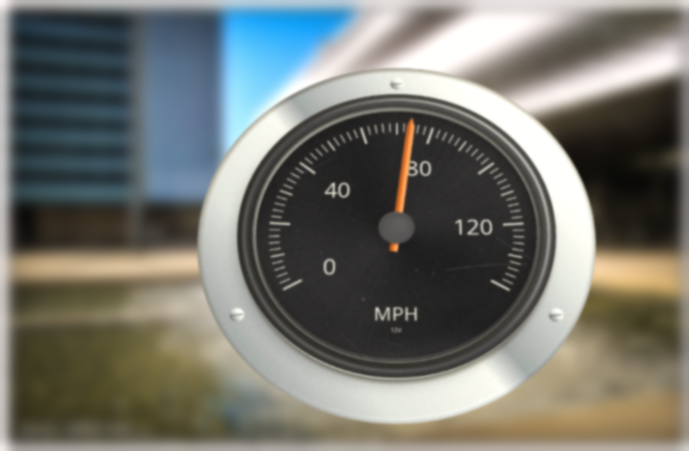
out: **74** mph
